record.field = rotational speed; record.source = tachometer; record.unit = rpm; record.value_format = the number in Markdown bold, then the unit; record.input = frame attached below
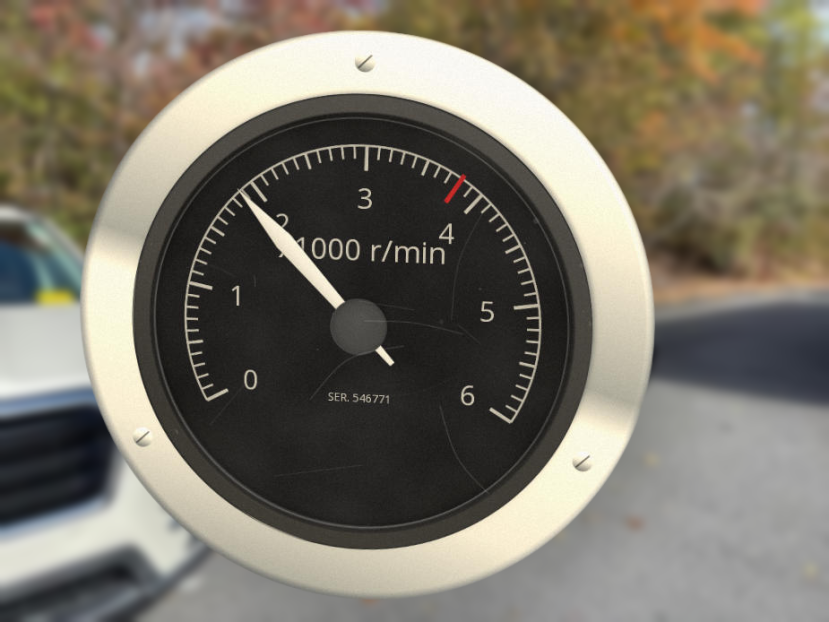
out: **1900** rpm
